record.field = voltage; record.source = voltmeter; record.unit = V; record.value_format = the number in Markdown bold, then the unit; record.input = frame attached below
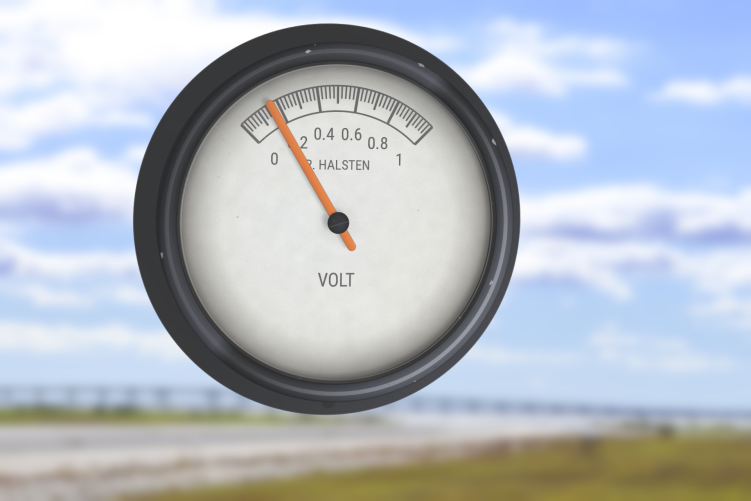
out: **0.16** V
